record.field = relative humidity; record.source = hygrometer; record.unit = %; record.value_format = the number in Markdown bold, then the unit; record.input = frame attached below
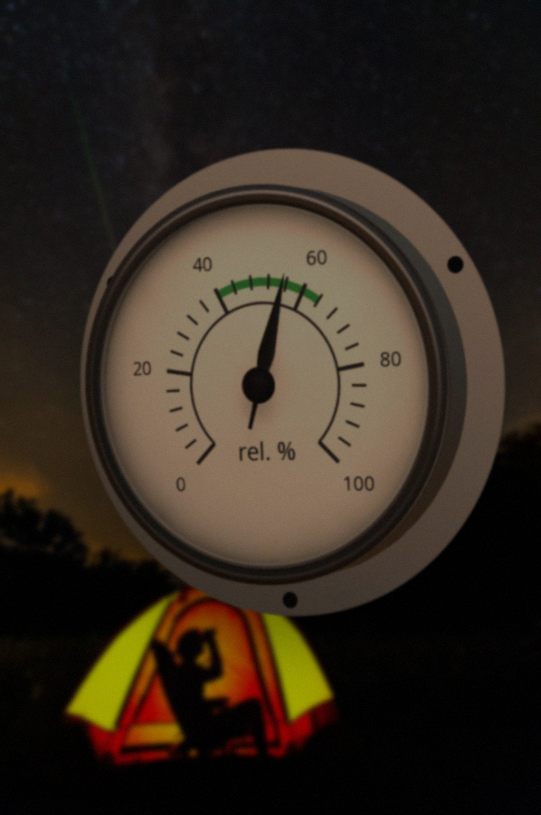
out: **56** %
